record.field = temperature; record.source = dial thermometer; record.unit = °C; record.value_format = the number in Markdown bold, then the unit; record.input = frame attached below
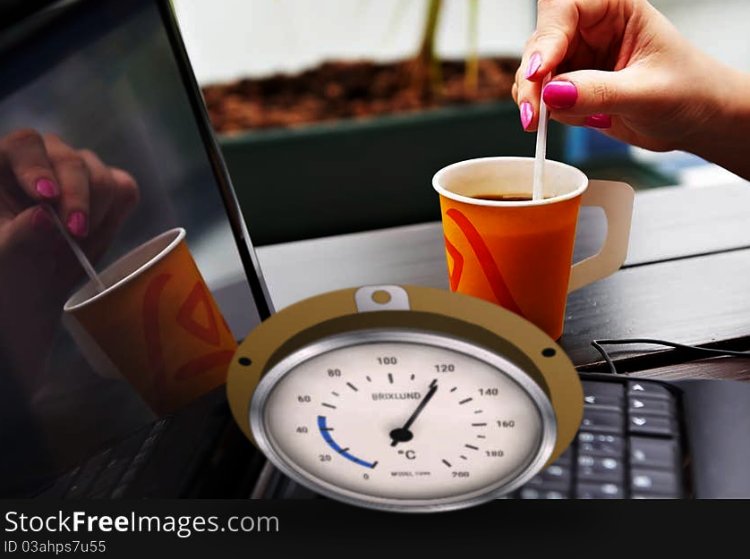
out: **120** °C
